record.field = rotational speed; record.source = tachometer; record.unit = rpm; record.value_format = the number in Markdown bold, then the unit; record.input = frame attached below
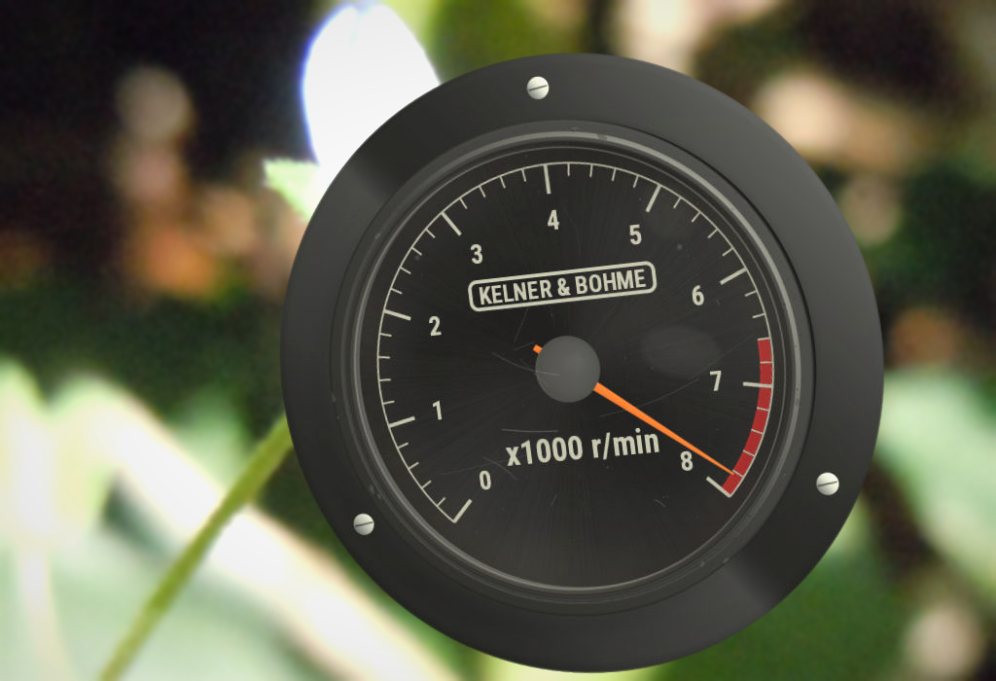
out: **7800** rpm
